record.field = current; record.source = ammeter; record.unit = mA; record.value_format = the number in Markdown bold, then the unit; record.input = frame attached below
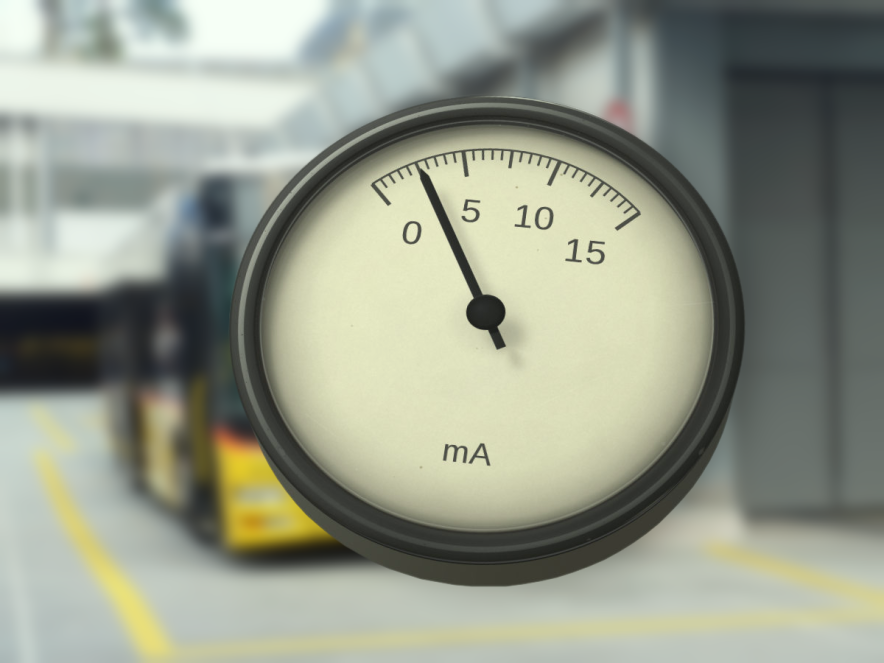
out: **2.5** mA
